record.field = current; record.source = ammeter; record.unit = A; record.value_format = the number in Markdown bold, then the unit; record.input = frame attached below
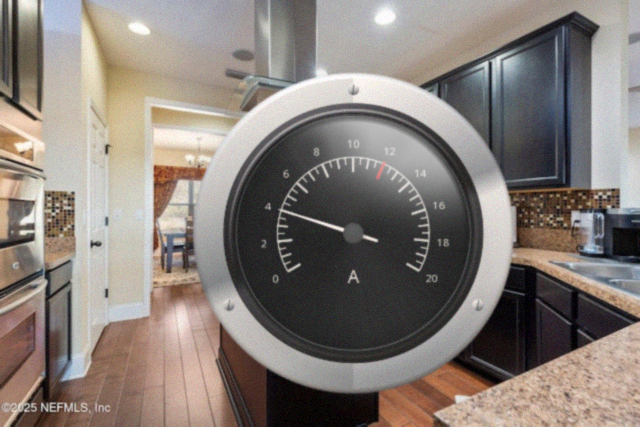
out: **4** A
